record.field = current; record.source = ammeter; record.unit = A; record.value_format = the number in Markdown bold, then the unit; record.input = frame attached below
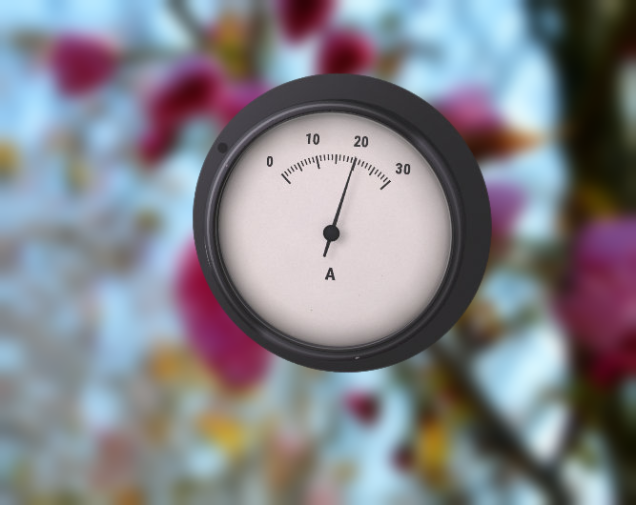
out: **20** A
